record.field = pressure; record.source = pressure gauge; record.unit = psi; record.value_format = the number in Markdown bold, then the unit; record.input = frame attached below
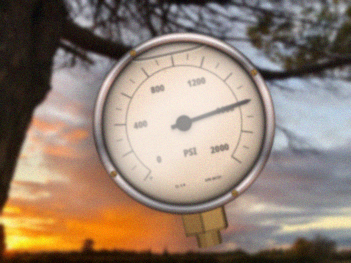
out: **1600** psi
